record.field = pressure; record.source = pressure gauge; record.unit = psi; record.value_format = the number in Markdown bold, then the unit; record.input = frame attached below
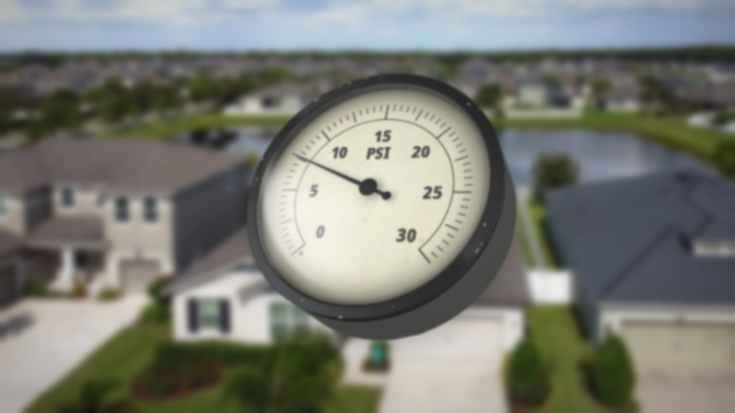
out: **7.5** psi
